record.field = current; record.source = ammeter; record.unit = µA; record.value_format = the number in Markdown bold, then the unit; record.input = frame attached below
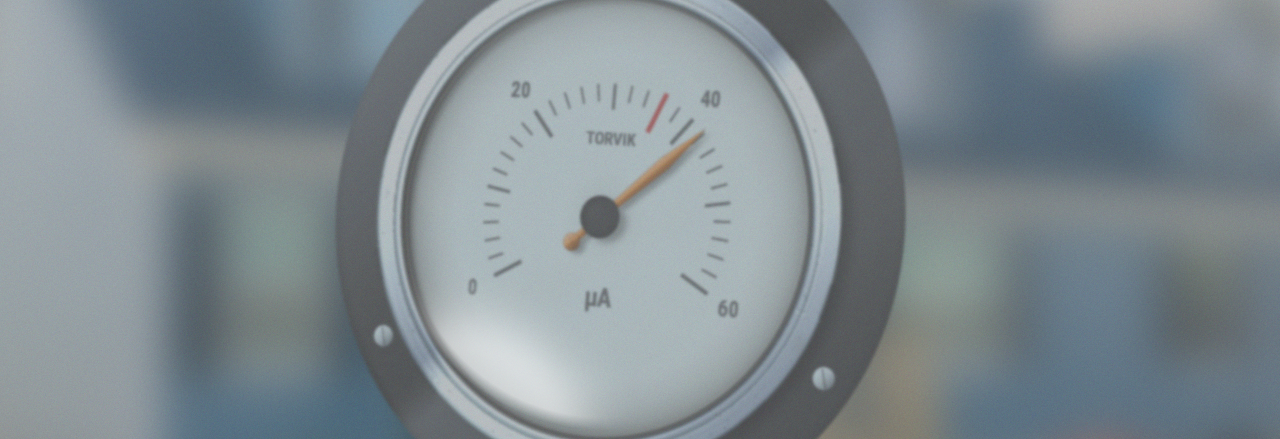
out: **42** µA
